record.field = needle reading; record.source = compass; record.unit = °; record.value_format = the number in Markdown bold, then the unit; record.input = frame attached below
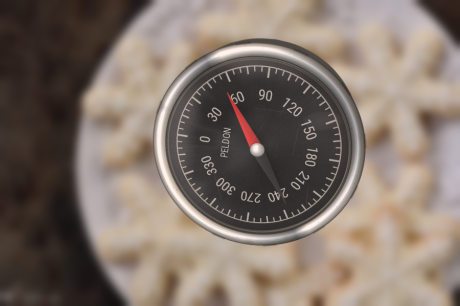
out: **55** °
